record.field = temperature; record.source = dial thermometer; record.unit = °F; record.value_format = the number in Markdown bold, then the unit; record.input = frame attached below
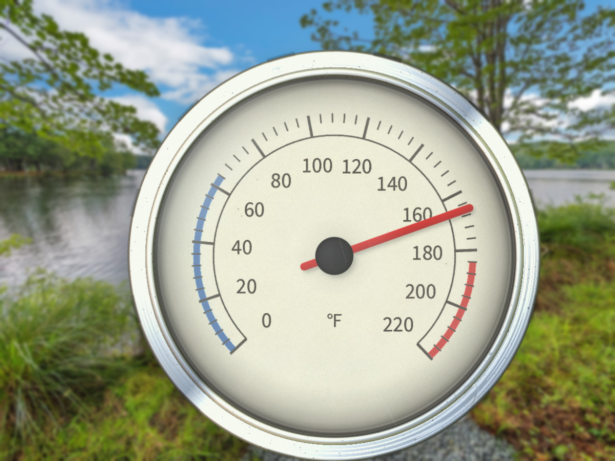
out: **166** °F
